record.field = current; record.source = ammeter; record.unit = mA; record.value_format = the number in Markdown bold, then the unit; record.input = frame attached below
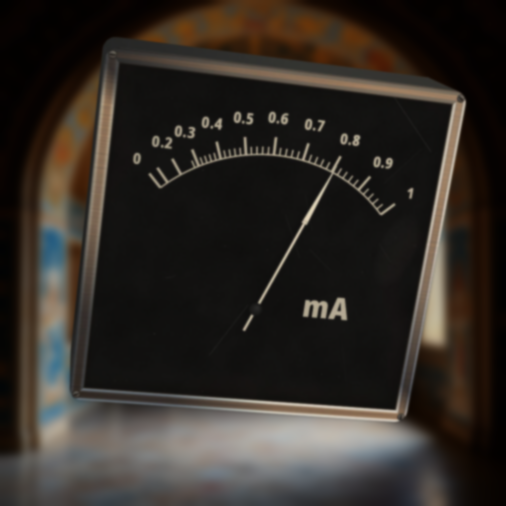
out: **0.8** mA
